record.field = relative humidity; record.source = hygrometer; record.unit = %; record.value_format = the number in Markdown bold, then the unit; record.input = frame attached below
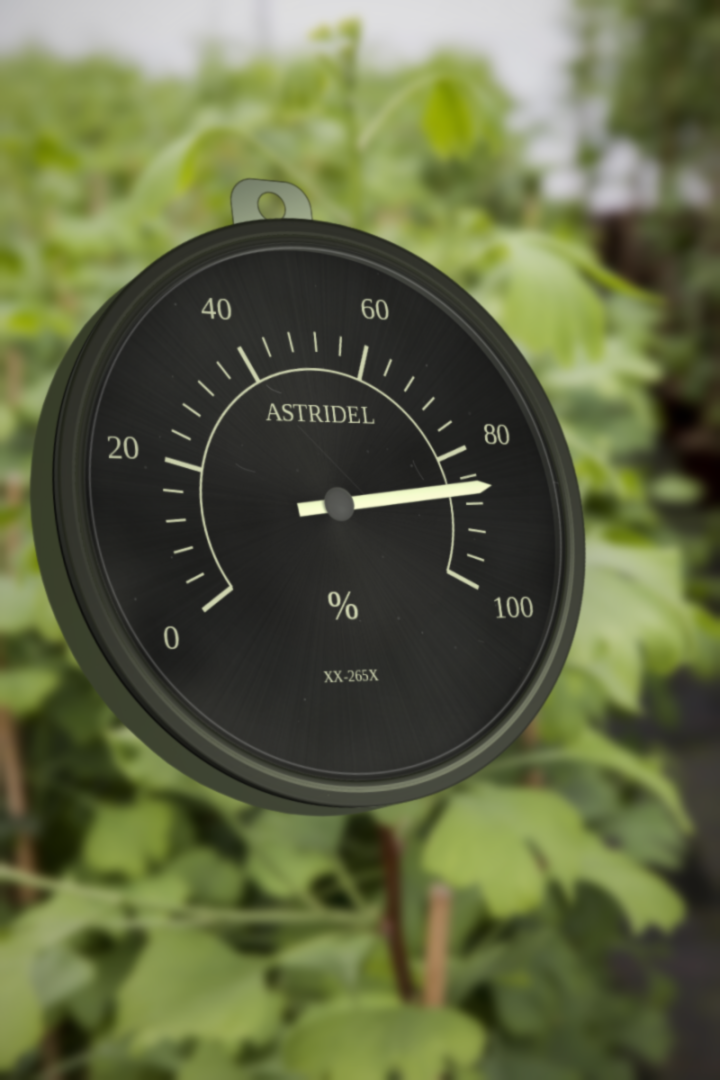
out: **86** %
